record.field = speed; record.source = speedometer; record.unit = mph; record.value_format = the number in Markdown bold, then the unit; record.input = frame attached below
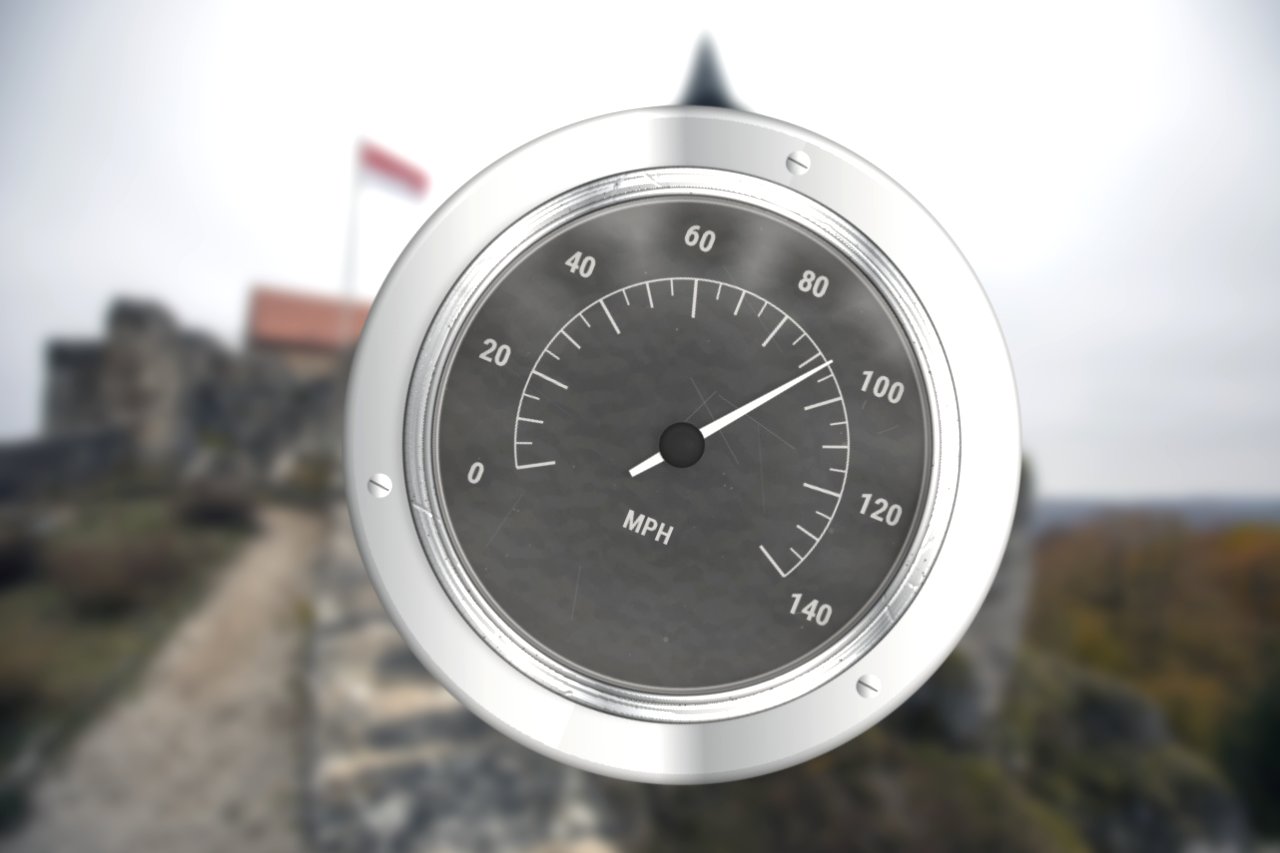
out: **92.5** mph
